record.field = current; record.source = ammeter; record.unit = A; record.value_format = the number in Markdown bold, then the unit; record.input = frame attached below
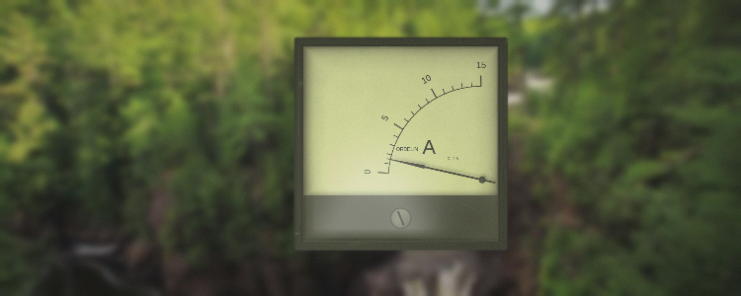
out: **1.5** A
